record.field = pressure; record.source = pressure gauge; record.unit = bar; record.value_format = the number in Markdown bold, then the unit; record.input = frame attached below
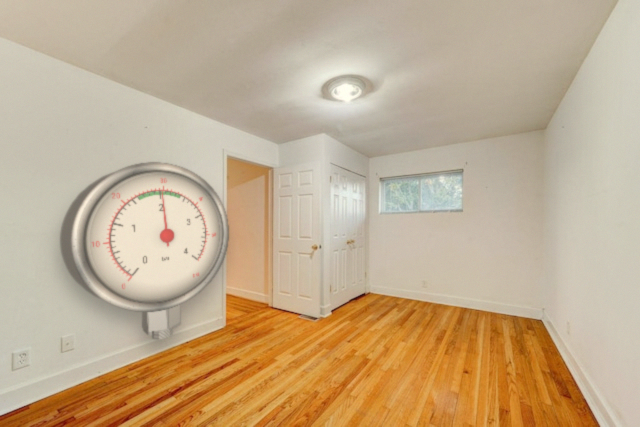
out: **2** bar
